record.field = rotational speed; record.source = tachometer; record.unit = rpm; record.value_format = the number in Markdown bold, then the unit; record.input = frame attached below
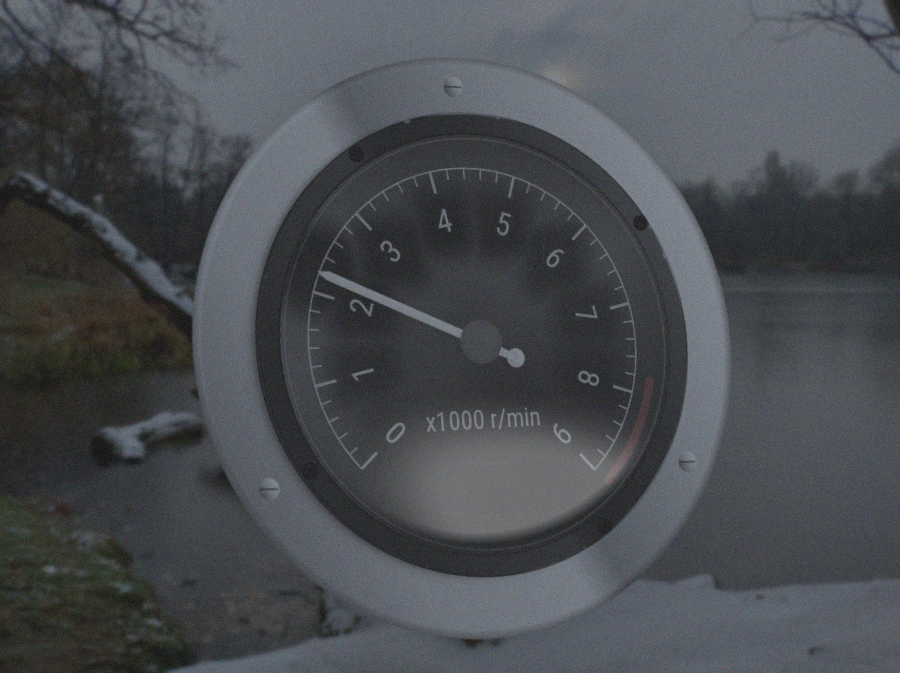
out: **2200** rpm
